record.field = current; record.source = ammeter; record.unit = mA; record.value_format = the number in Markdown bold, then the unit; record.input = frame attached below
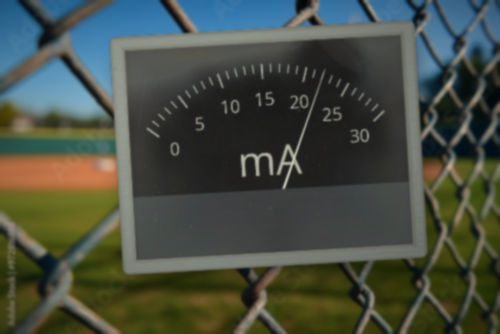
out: **22** mA
